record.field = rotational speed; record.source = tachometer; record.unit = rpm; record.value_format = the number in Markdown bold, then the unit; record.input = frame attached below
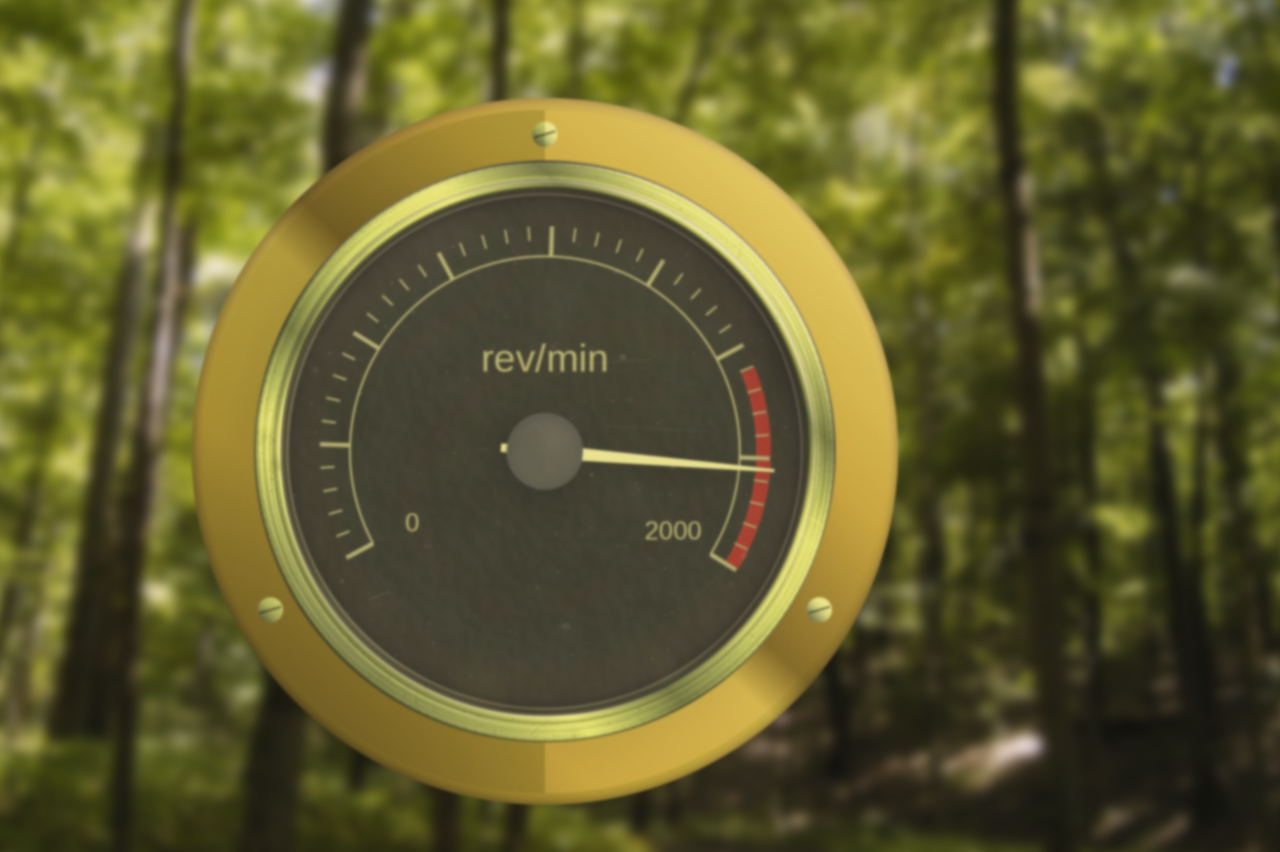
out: **1775** rpm
